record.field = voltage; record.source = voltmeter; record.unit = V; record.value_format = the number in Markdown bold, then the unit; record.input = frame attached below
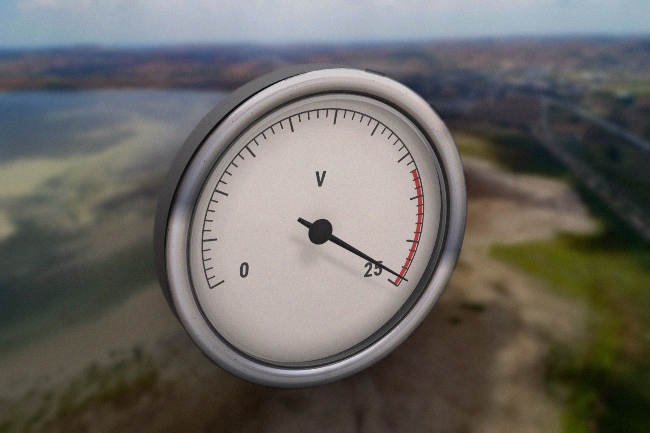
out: **24.5** V
